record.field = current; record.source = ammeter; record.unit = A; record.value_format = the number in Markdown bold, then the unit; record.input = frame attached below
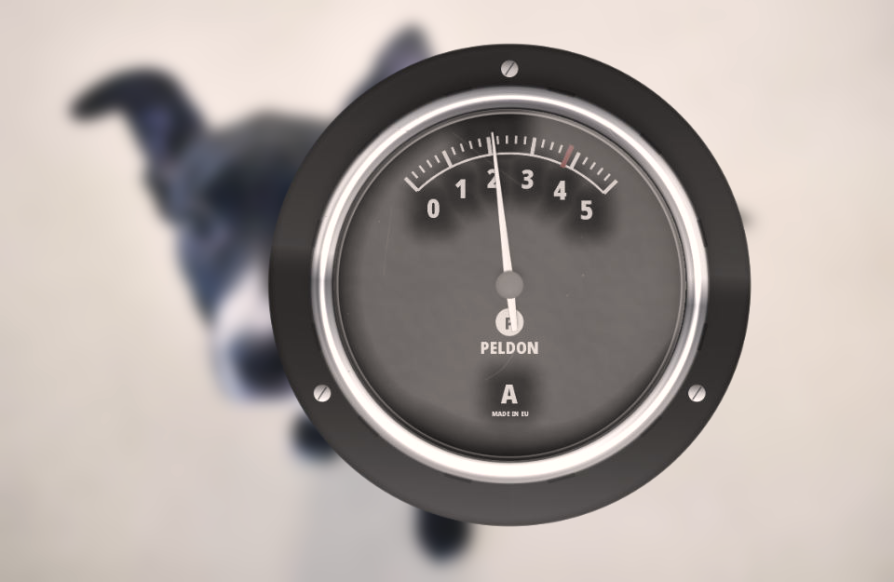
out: **2.1** A
